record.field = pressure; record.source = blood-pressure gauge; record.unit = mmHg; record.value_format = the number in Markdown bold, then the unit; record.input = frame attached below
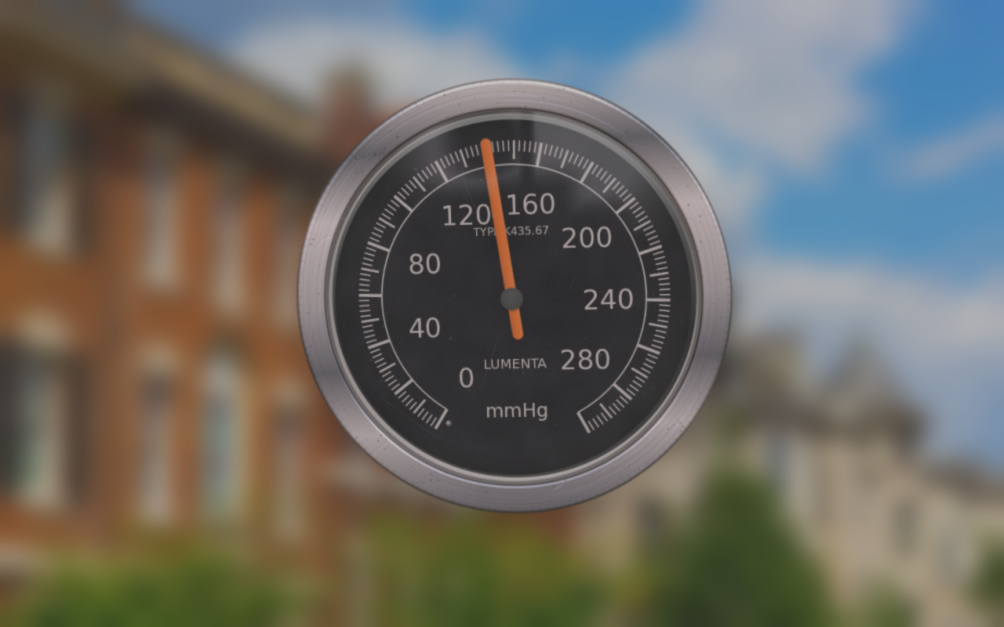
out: **140** mmHg
